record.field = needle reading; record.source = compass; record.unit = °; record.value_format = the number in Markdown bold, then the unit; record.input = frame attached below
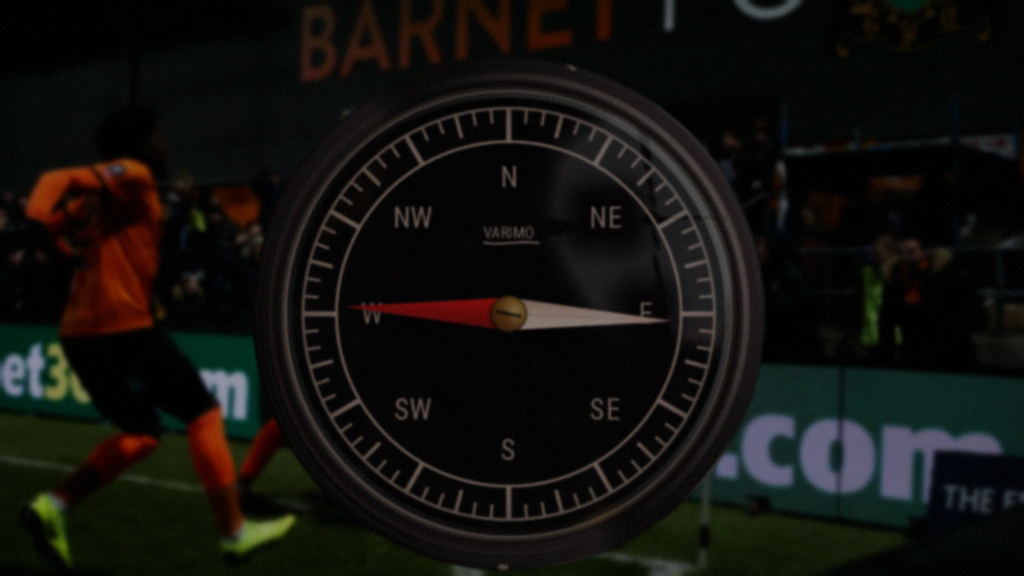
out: **272.5** °
